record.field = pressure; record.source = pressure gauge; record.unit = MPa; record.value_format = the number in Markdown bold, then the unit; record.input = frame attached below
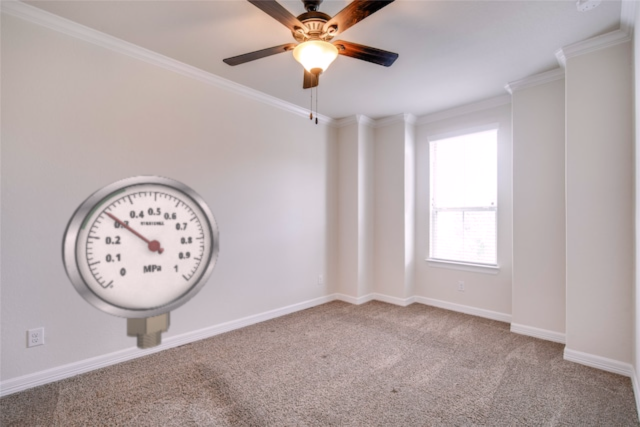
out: **0.3** MPa
